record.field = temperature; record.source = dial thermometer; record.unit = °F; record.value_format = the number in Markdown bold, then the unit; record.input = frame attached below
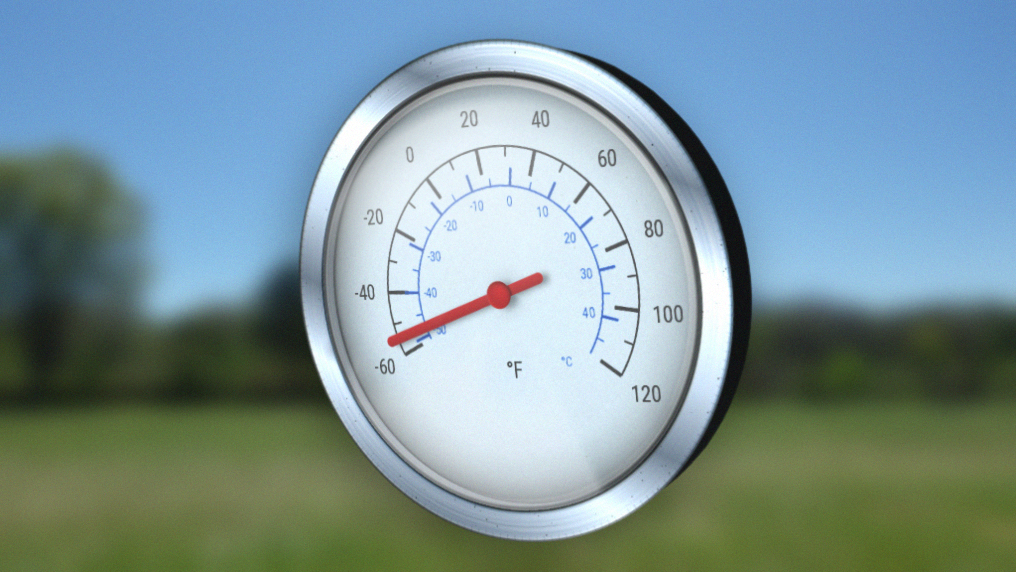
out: **-55** °F
